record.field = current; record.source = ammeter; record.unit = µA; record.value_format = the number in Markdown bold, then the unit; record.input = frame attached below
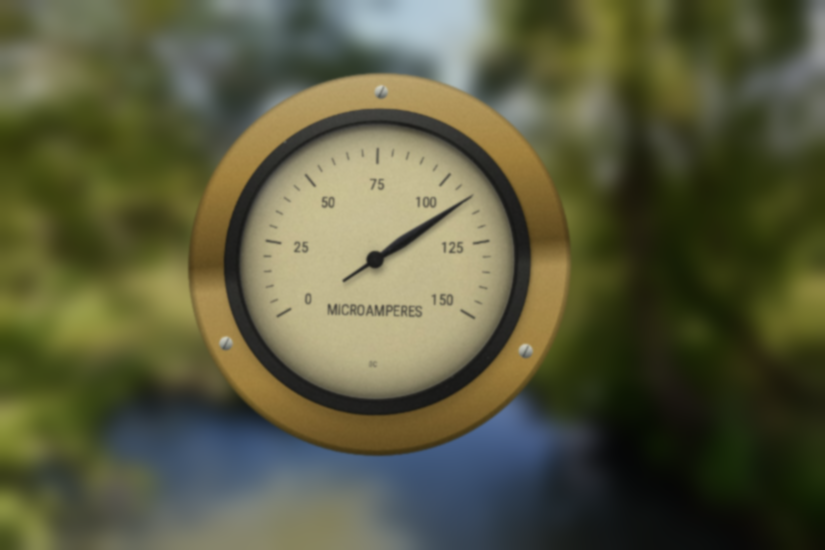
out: **110** µA
